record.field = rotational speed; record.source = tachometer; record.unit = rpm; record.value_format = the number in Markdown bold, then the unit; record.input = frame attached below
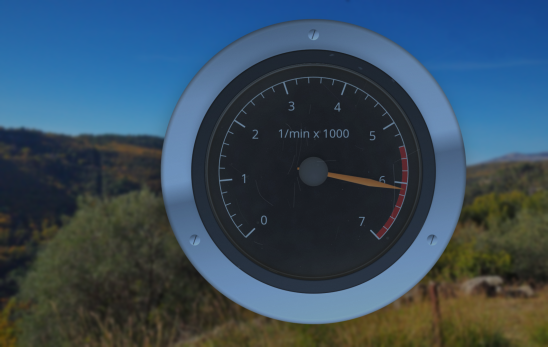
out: **6100** rpm
